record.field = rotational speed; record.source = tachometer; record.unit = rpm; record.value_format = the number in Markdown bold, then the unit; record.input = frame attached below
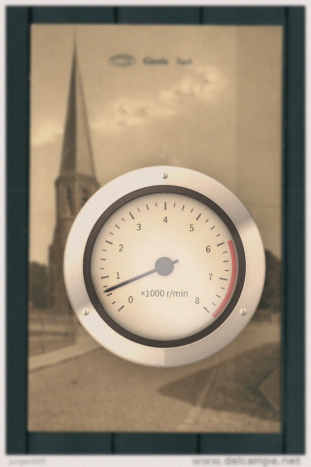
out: **625** rpm
